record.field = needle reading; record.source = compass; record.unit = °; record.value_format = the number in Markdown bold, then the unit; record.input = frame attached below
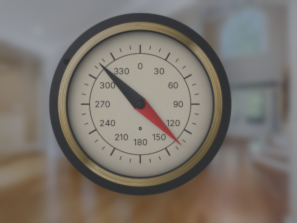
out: **135** °
